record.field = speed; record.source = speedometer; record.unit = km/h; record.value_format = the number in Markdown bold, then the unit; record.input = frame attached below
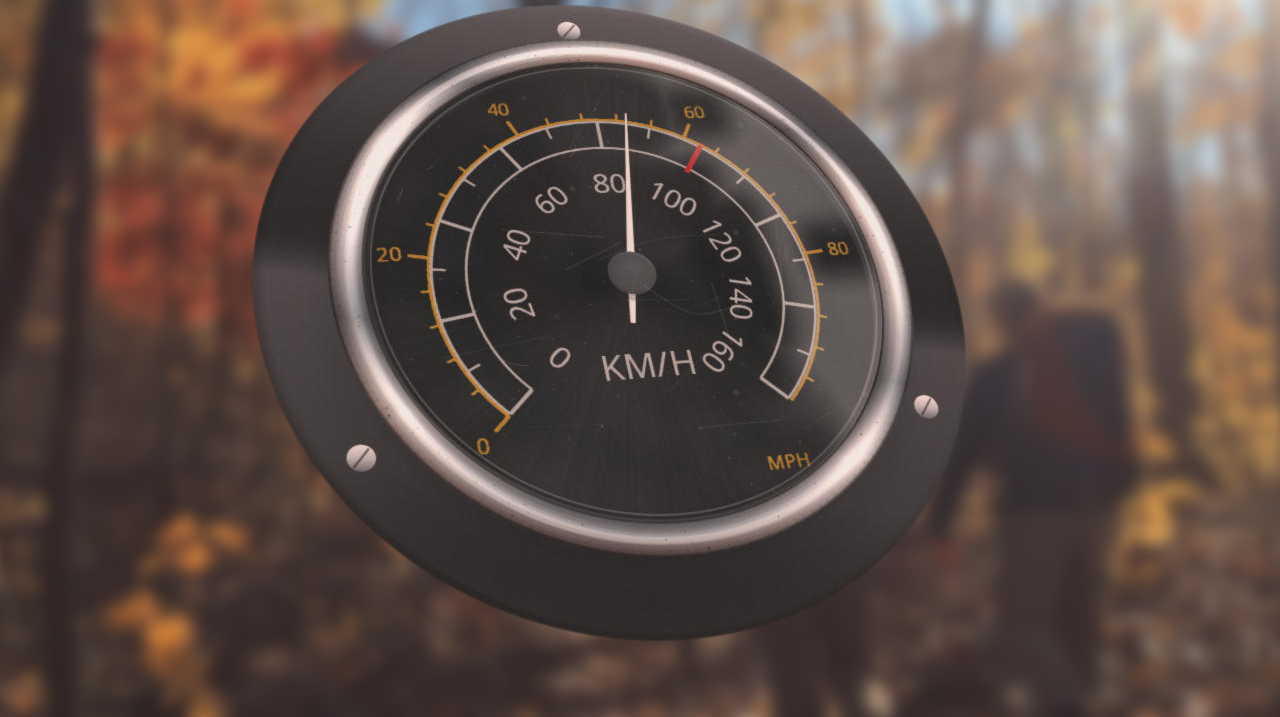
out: **85** km/h
